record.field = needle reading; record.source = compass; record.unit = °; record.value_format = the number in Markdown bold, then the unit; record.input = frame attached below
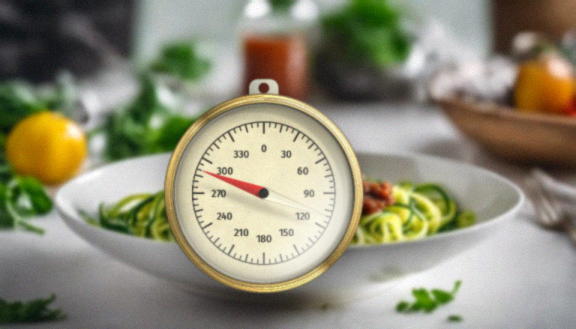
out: **290** °
